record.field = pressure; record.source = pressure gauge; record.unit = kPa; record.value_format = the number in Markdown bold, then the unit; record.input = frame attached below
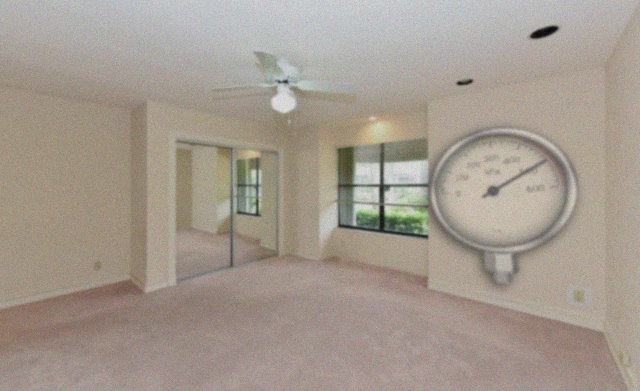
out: **500** kPa
